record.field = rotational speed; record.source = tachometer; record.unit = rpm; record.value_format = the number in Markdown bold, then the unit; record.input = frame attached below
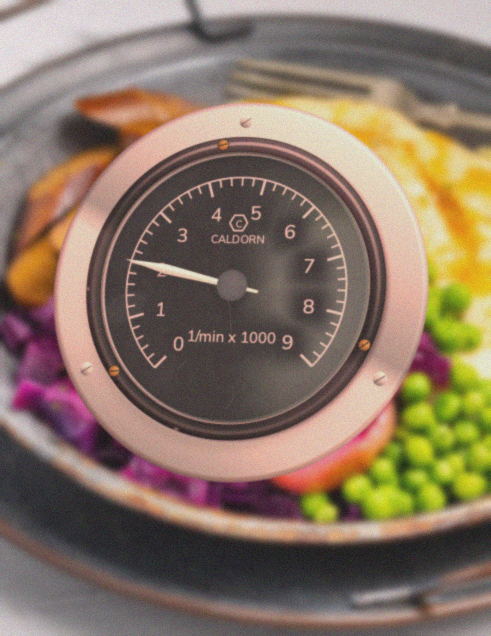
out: **2000** rpm
